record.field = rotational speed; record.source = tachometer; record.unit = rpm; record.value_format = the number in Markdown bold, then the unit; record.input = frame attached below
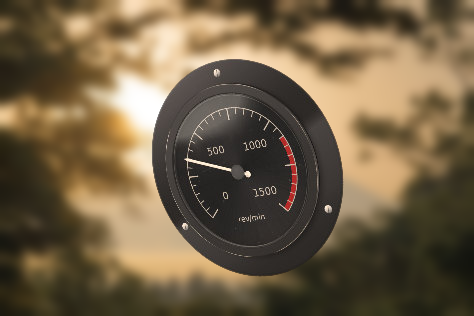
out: **350** rpm
